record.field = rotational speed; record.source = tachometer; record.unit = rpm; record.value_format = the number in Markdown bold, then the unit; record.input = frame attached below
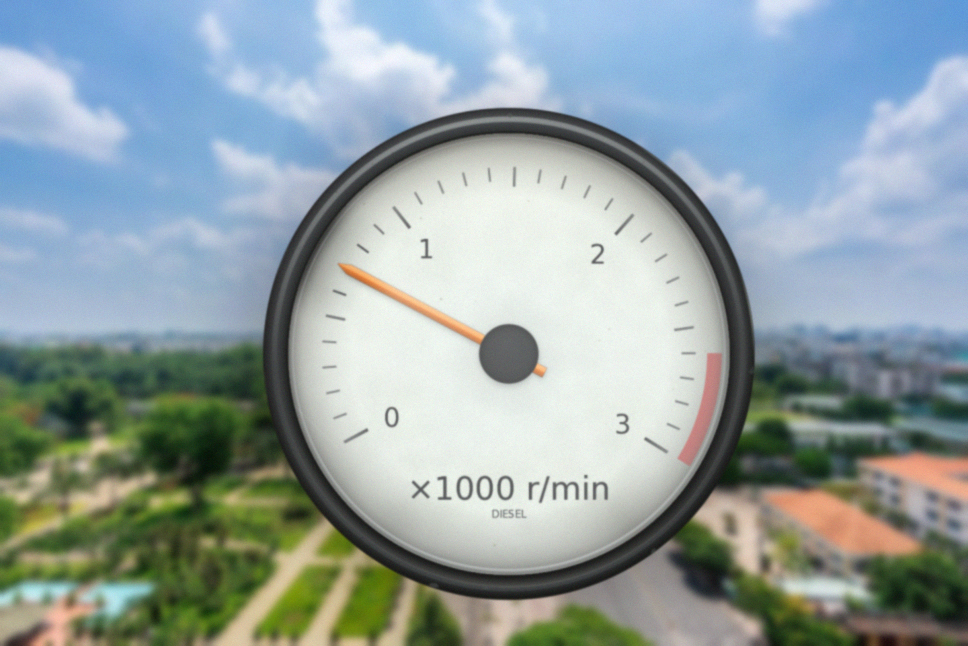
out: **700** rpm
